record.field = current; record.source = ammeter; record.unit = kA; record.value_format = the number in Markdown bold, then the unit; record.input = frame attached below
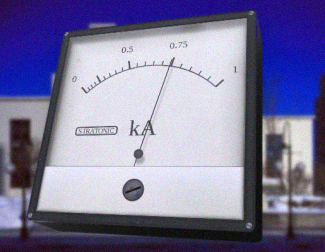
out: **0.75** kA
